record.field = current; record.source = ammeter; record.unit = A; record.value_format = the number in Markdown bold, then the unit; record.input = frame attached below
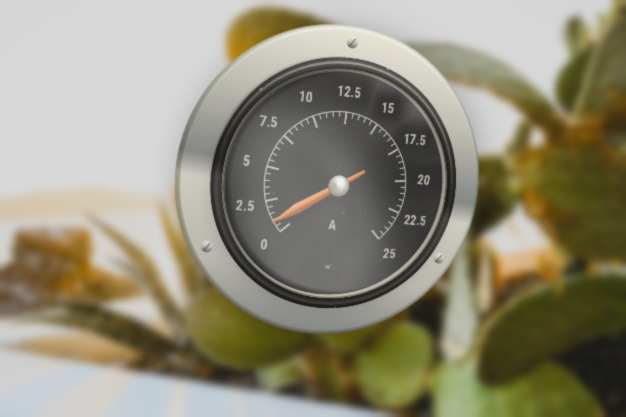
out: **1** A
